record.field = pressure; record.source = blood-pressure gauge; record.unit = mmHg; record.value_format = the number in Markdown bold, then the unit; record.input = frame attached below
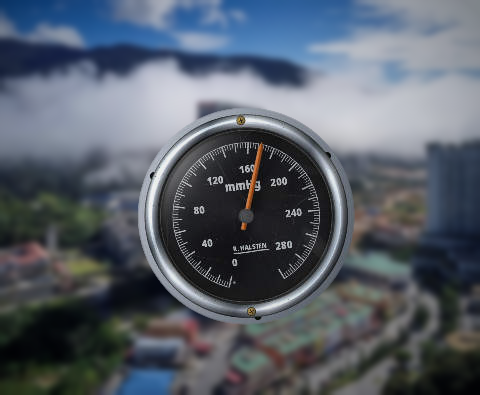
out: **170** mmHg
